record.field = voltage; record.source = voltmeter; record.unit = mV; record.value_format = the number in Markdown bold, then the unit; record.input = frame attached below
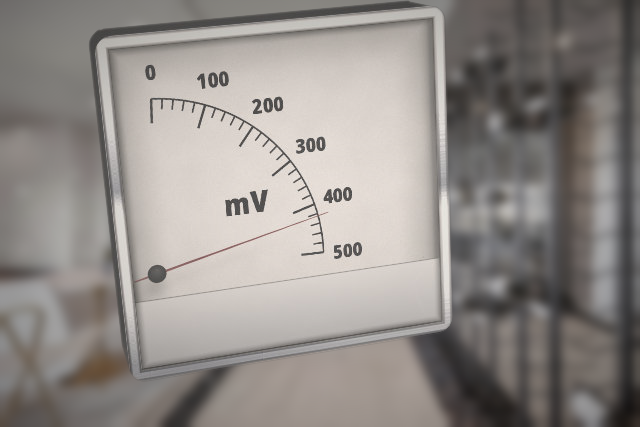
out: **420** mV
